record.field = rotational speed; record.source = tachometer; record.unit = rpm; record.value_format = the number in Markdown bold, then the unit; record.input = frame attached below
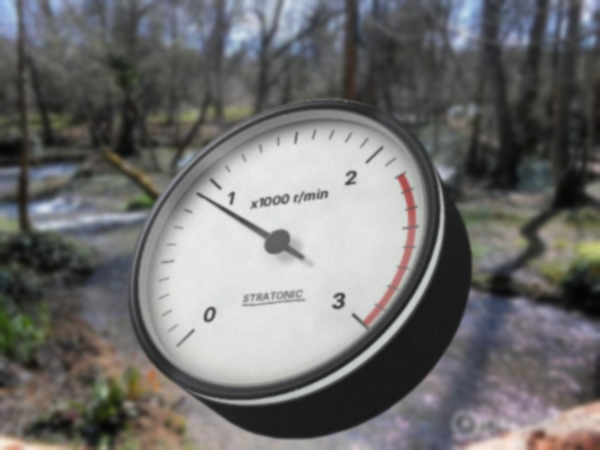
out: **900** rpm
